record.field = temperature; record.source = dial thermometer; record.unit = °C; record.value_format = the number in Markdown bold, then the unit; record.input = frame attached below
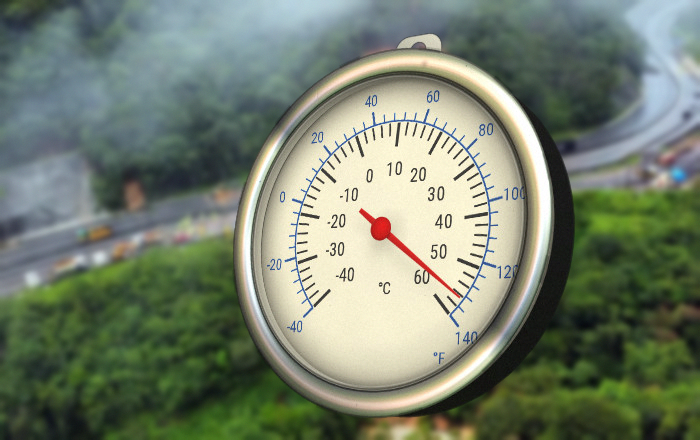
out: **56** °C
